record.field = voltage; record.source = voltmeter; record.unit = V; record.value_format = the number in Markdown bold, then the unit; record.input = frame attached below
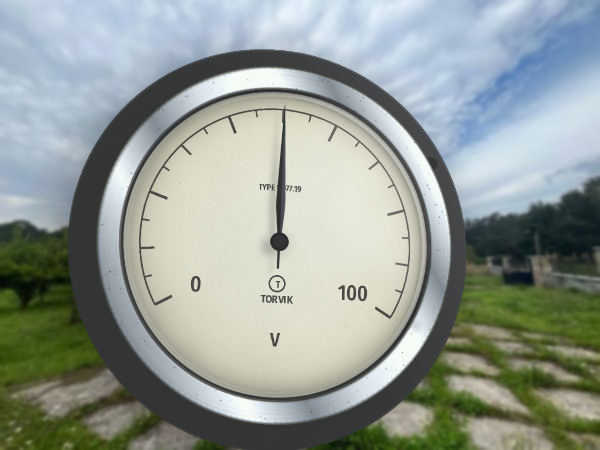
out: **50** V
